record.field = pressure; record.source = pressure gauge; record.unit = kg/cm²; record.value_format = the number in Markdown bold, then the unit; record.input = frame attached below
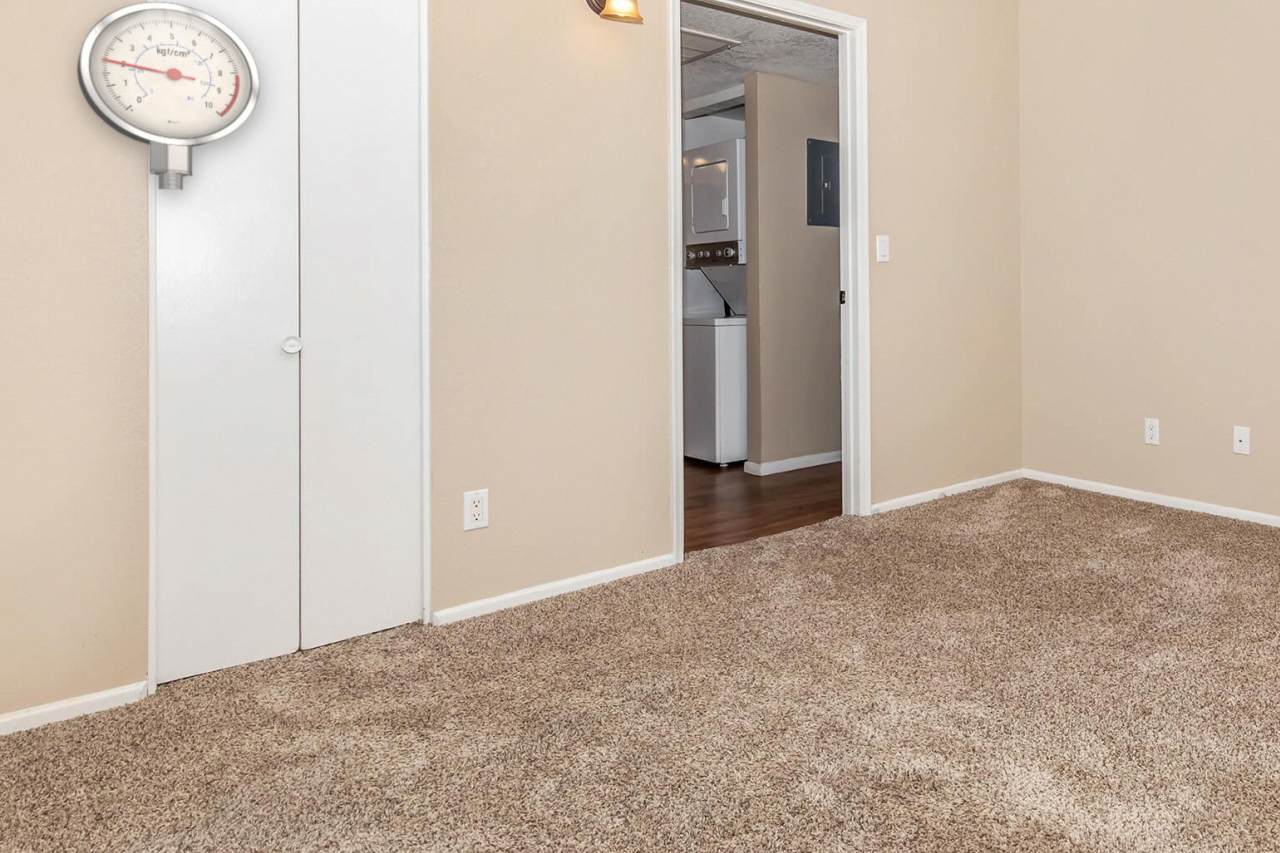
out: **2** kg/cm²
